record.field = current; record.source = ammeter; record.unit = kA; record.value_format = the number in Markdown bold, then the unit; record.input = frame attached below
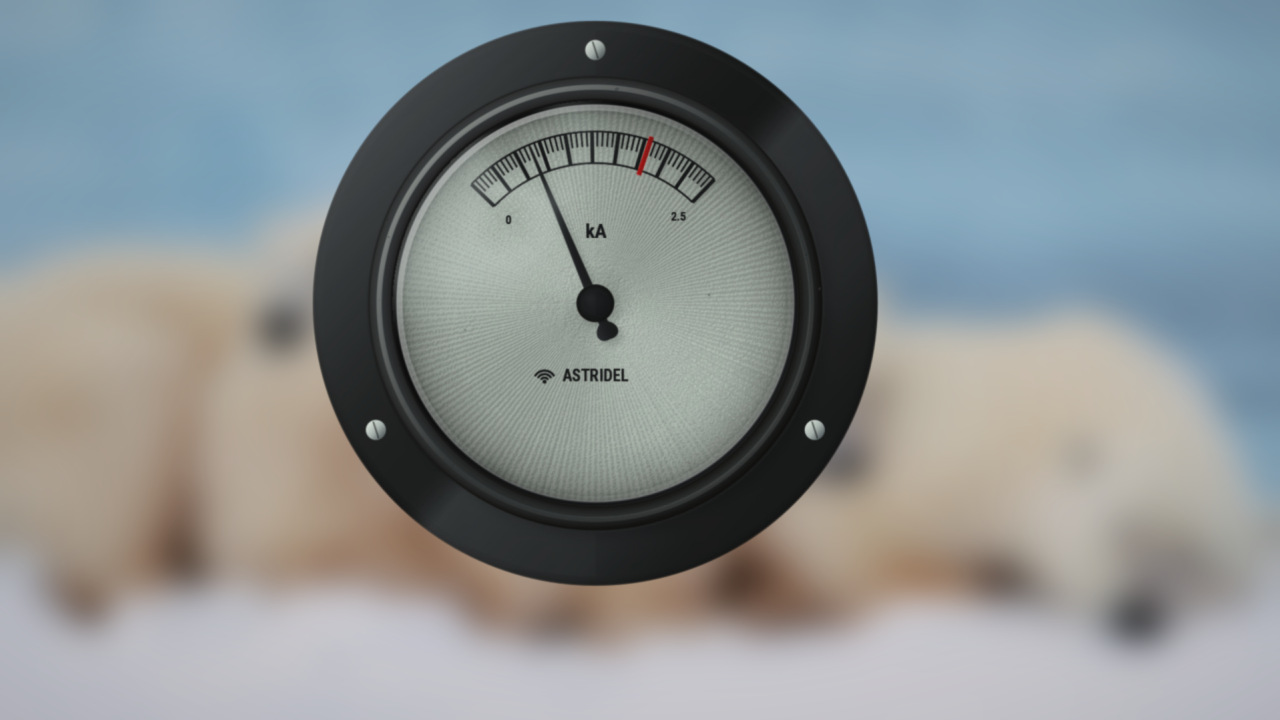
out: **0.65** kA
